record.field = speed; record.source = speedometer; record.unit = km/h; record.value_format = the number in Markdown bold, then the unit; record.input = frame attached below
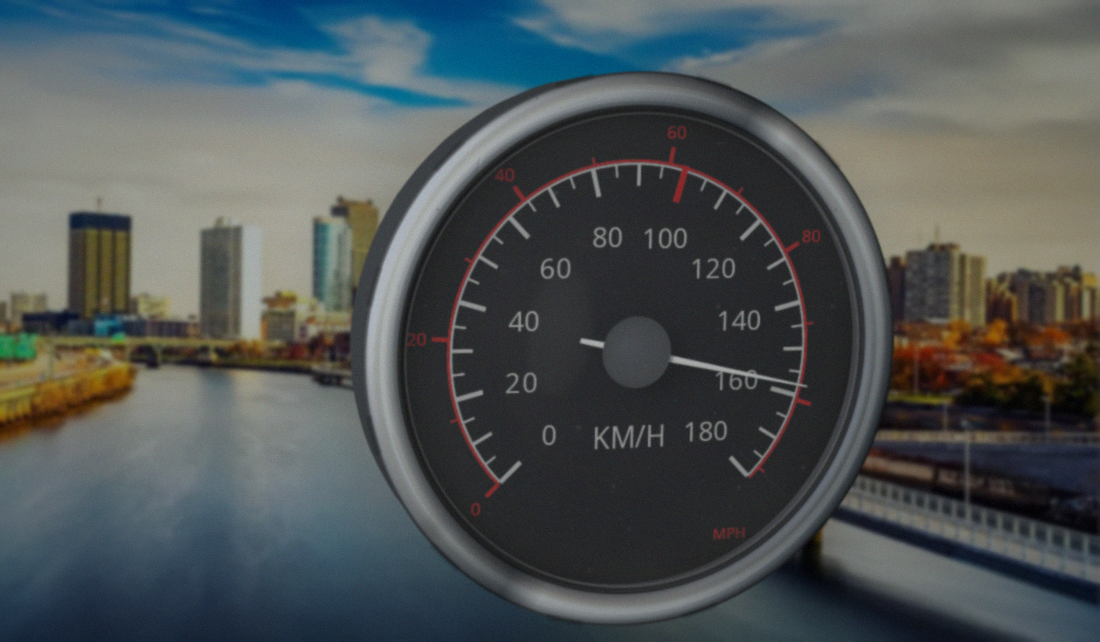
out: **157.5** km/h
